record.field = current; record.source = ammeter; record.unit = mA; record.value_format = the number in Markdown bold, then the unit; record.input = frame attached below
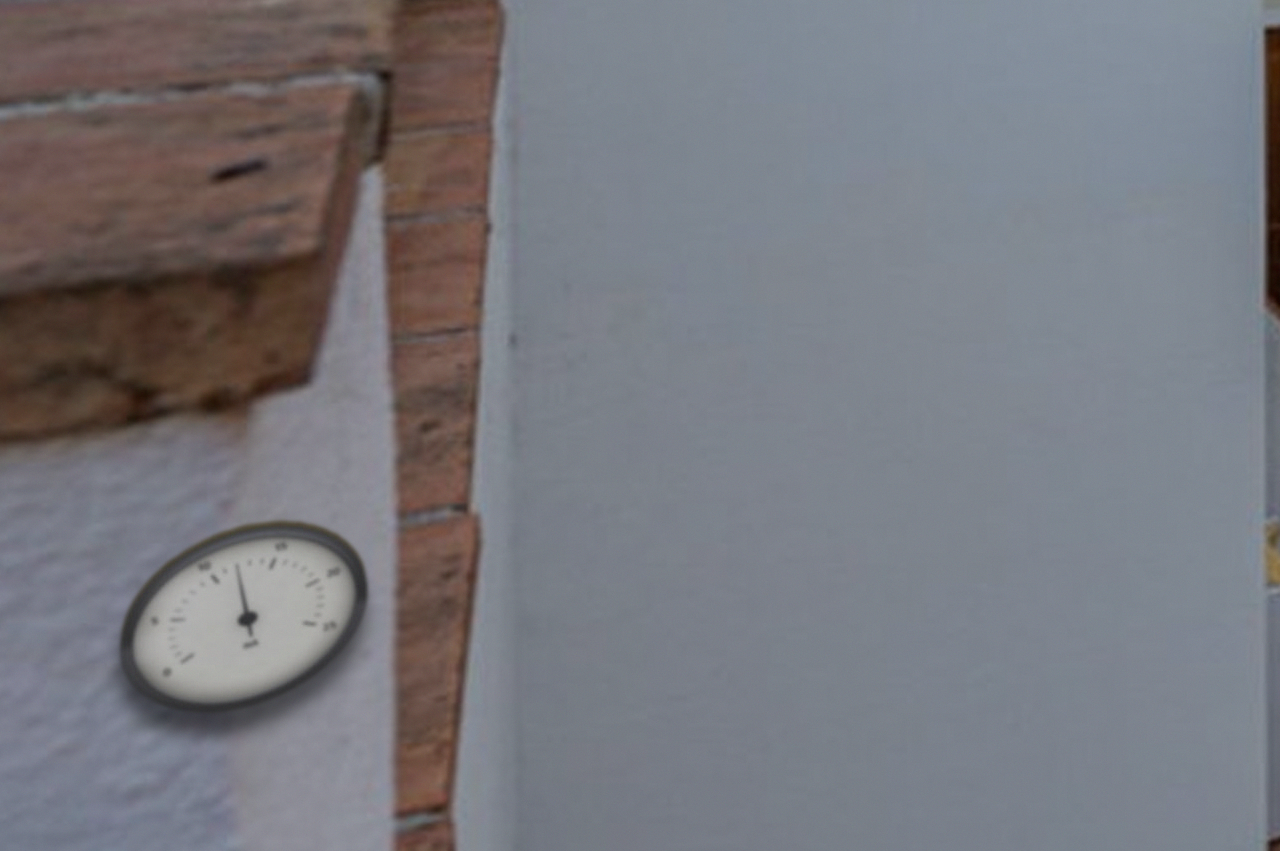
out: **12** mA
